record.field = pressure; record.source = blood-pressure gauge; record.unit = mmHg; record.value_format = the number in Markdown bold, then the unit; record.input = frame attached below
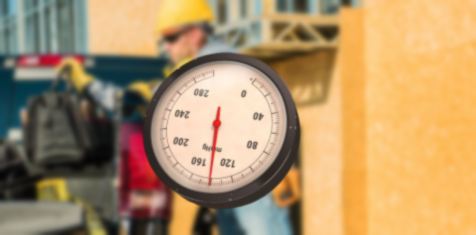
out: **140** mmHg
